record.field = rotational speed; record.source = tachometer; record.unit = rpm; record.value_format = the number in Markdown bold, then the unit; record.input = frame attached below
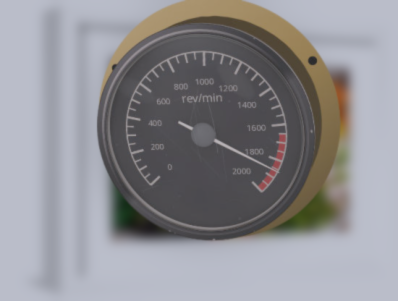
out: **1850** rpm
